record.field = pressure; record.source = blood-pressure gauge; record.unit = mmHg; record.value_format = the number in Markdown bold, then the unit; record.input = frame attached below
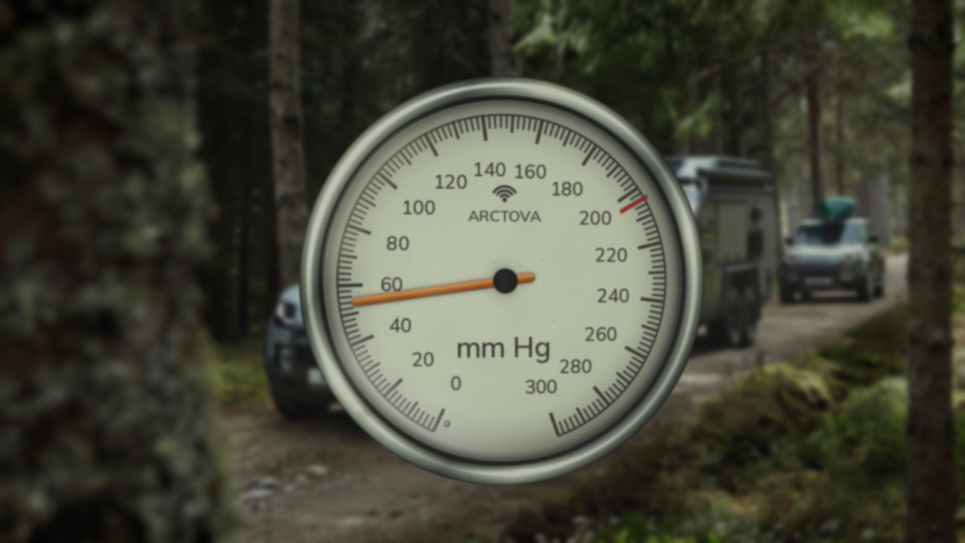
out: **54** mmHg
